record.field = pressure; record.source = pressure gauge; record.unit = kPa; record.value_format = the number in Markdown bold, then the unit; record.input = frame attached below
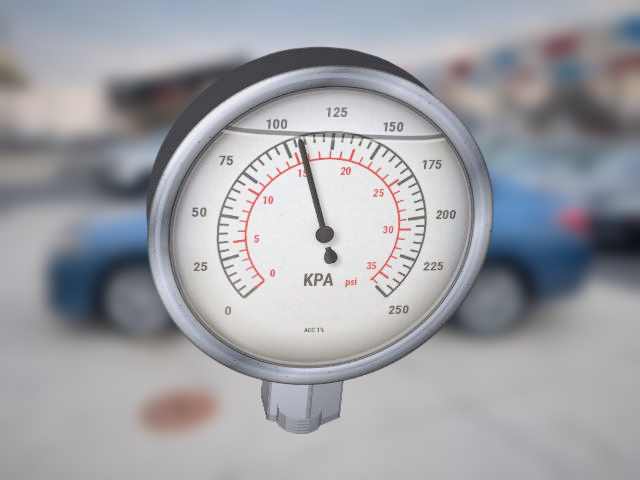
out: **107.5** kPa
